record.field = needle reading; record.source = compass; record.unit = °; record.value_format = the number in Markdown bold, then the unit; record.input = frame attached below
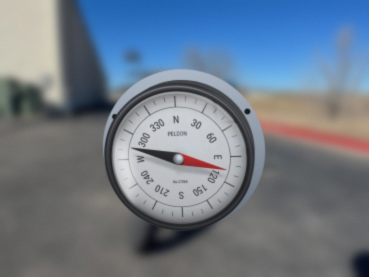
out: **105** °
